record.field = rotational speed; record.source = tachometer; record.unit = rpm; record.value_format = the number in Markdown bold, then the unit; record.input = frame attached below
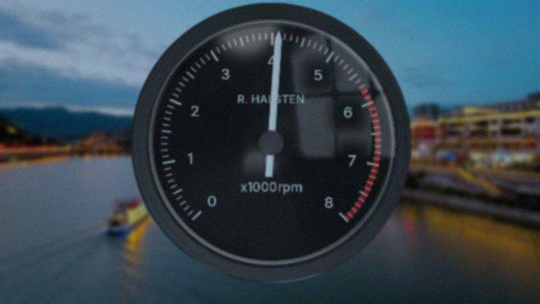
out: **4100** rpm
